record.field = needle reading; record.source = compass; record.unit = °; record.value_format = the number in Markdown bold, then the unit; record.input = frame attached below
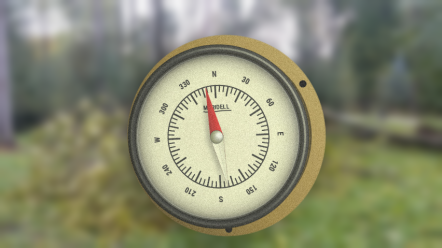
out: **350** °
